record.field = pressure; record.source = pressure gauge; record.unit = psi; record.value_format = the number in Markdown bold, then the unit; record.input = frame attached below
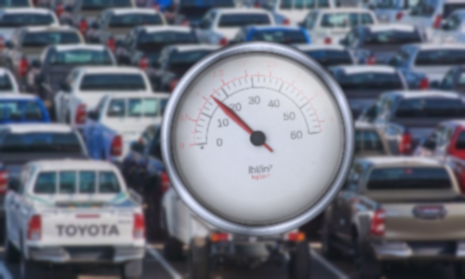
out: **16** psi
